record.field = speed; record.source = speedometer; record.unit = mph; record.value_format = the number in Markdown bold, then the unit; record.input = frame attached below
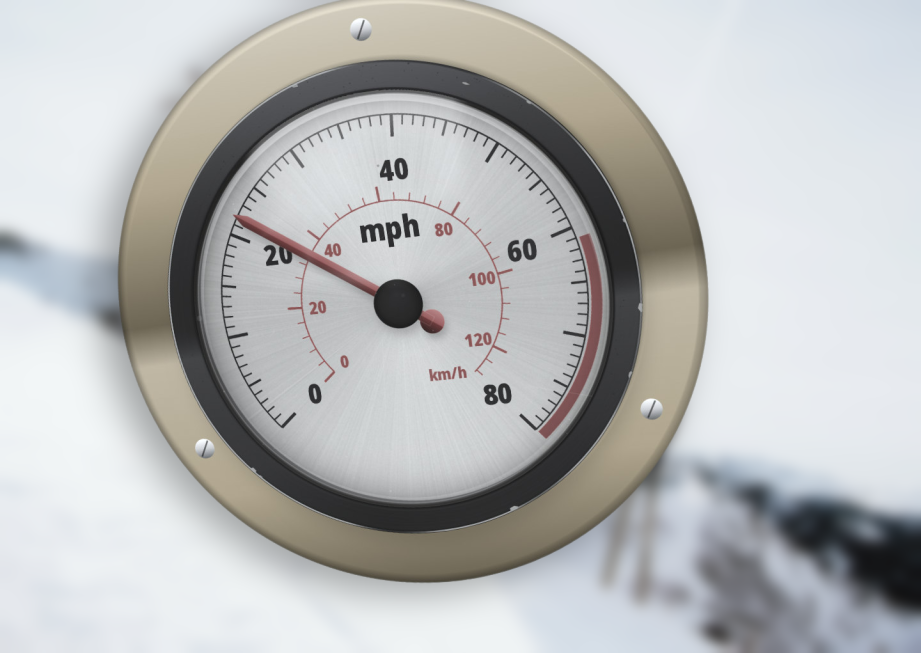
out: **22** mph
